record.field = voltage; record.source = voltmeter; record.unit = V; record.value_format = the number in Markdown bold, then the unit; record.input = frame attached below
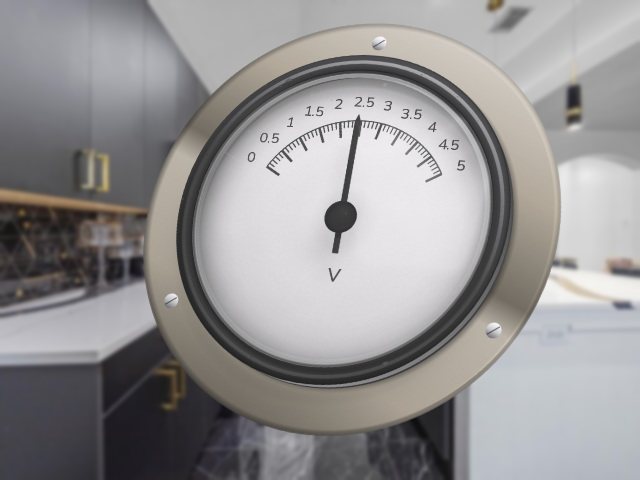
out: **2.5** V
